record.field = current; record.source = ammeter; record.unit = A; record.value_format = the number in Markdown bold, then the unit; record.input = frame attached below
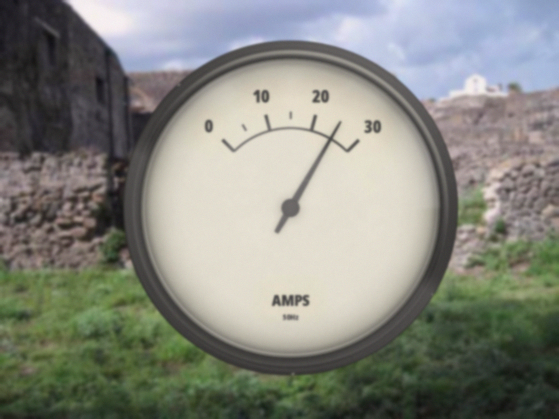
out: **25** A
